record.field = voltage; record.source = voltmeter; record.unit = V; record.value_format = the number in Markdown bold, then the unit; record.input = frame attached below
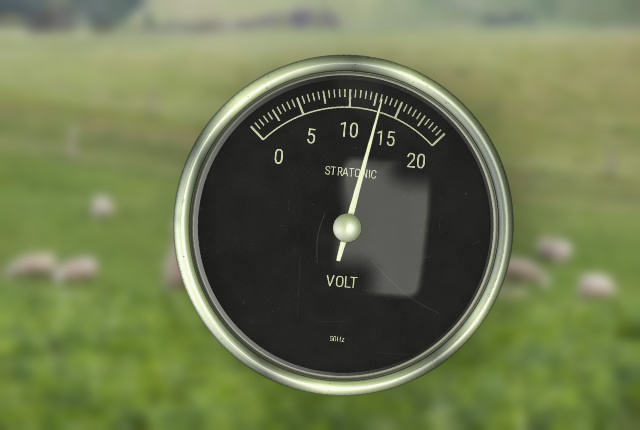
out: **13** V
